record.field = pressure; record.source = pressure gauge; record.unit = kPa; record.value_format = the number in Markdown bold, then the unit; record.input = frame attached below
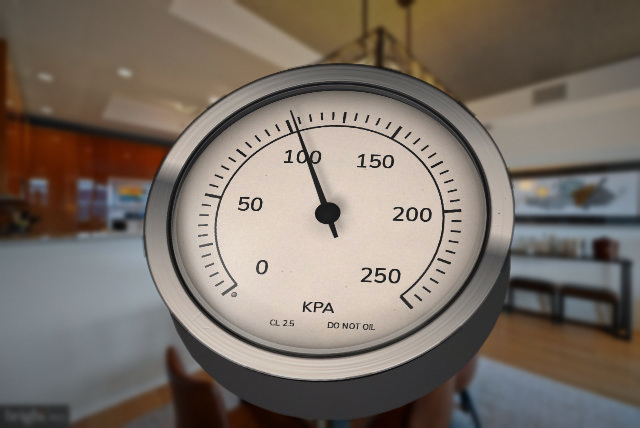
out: **102.5** kPa
